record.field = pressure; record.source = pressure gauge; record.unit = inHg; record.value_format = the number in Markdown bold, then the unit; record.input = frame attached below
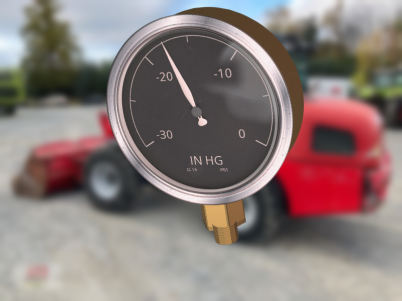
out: **-17.5** inHg
